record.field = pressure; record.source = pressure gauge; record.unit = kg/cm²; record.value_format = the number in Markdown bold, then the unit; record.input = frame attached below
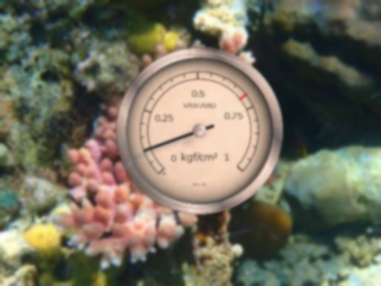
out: **0.1** kg/cm²
